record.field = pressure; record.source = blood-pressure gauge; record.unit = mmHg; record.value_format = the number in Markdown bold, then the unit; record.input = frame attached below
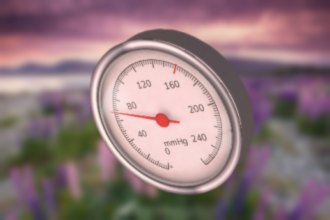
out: **70** mmHg
